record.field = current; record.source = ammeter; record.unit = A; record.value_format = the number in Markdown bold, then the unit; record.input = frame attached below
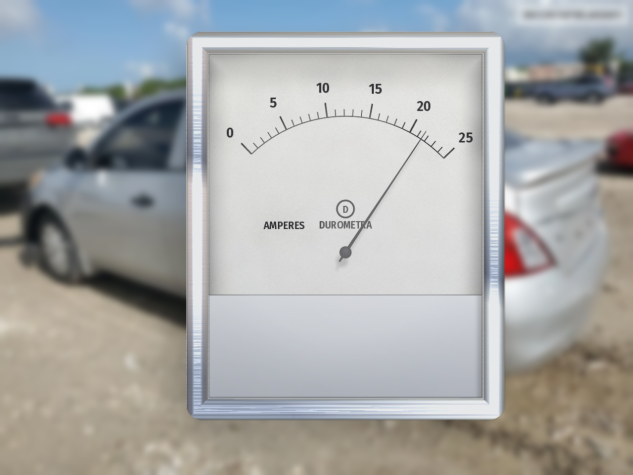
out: **21.5** A
